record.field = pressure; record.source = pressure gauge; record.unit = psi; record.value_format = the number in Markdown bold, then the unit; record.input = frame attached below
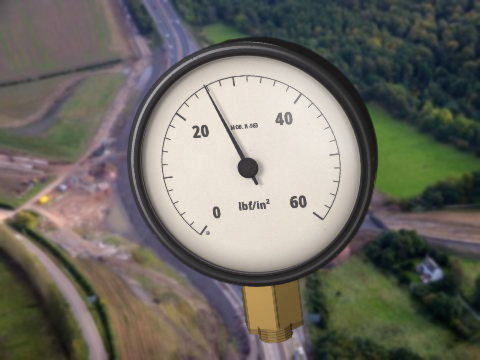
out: **26** psi
